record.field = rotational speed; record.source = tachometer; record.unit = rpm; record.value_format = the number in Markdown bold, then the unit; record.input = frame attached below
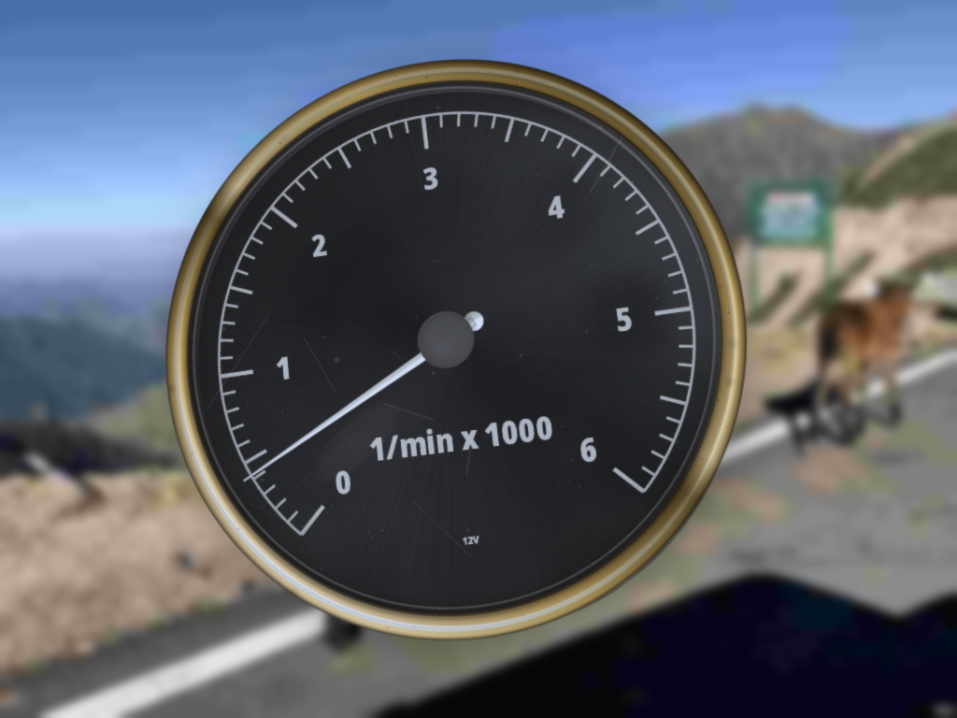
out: **400** rpm
